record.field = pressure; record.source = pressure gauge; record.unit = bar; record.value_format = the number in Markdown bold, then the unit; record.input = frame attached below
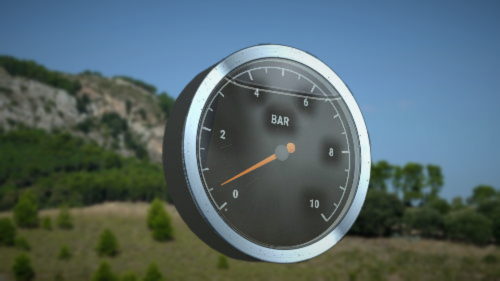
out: **0.5** bar
